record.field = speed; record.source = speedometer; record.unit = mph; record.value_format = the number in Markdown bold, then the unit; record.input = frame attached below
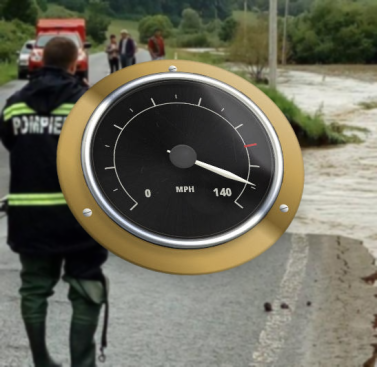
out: **130** mph
